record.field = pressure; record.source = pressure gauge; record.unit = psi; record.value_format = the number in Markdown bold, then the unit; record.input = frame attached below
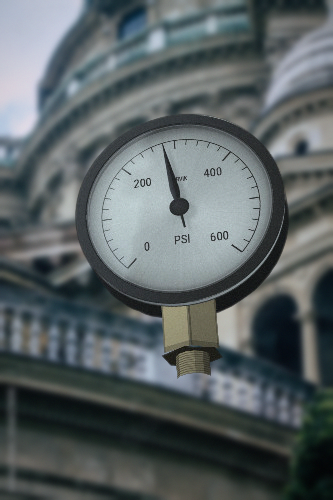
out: **280** psi
